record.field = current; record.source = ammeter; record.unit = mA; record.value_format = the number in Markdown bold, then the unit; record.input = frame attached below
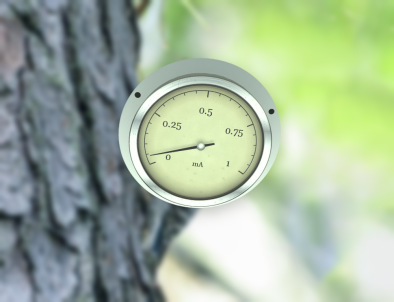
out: **0.05** mA
